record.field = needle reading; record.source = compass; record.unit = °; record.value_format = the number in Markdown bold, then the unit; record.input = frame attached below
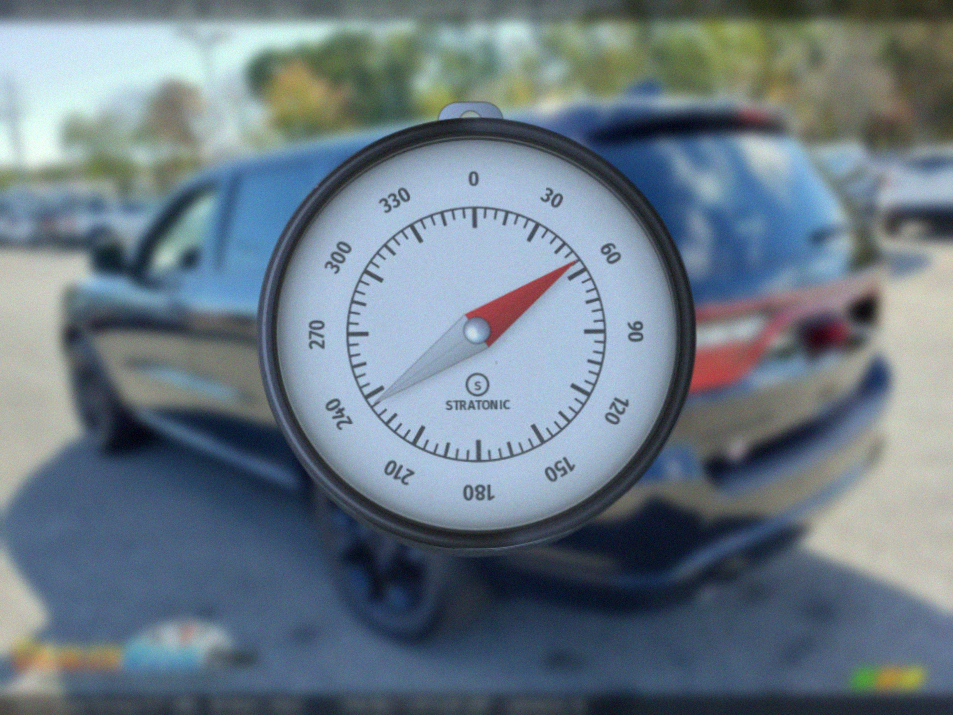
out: **55** °
